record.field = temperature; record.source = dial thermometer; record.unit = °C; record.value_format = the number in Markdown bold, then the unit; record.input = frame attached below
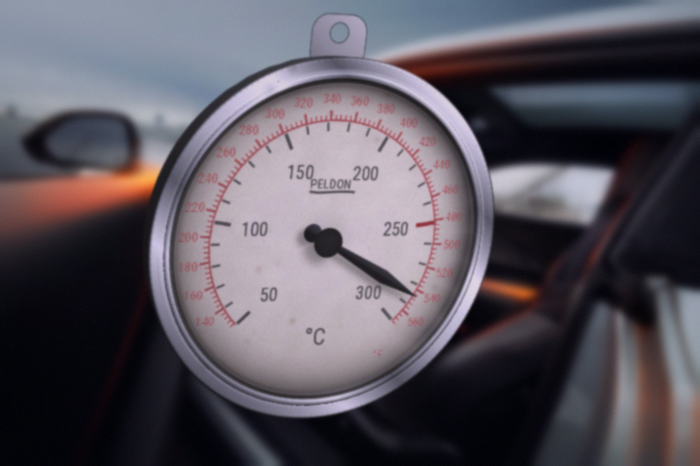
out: **285** °C
